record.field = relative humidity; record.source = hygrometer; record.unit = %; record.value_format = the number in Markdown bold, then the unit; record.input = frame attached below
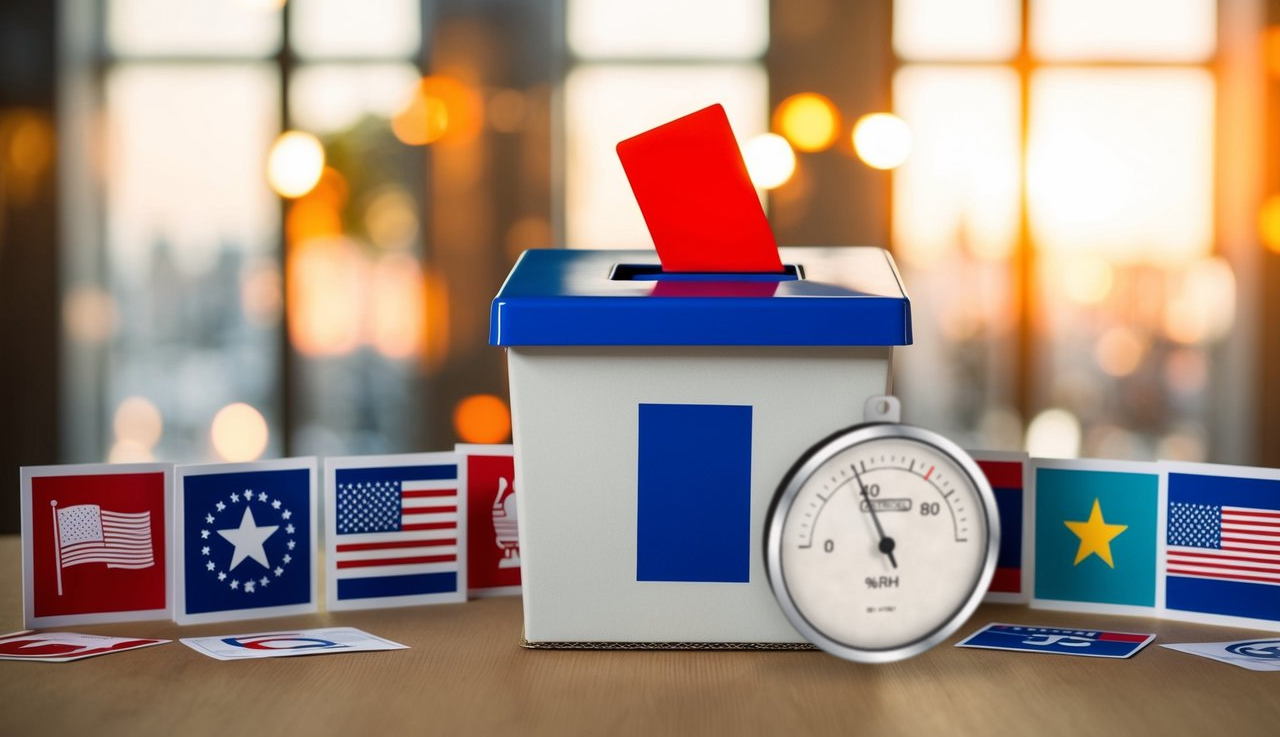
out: **36** %
